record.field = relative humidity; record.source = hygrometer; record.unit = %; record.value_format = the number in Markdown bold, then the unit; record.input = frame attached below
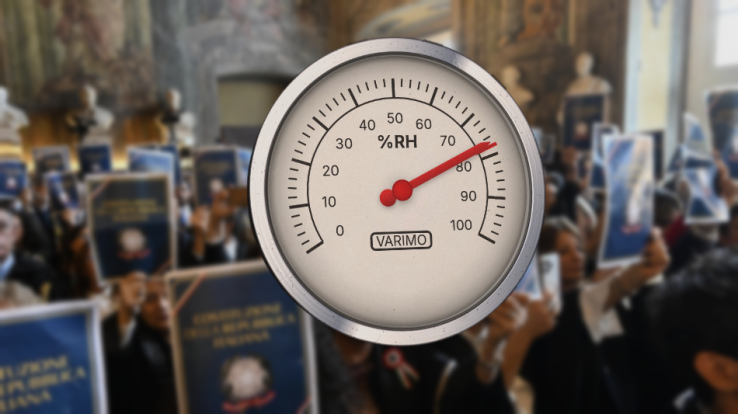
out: **77** %
